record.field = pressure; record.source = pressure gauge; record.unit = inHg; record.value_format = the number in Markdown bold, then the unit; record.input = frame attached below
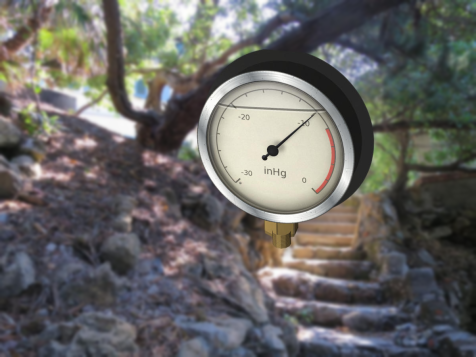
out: **-10** inHg
